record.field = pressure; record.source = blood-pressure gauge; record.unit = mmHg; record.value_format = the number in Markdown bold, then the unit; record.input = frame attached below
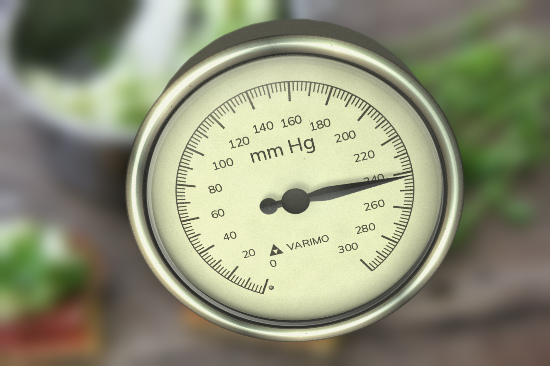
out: **240** mmHg
